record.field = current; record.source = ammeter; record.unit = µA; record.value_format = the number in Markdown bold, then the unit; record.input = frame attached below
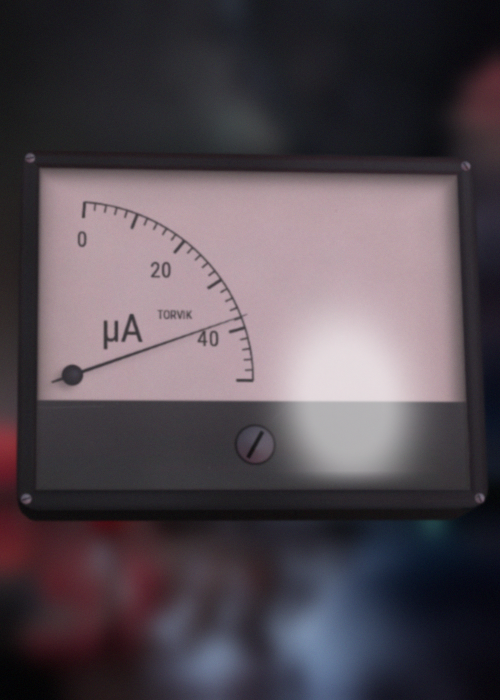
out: **38** µA
